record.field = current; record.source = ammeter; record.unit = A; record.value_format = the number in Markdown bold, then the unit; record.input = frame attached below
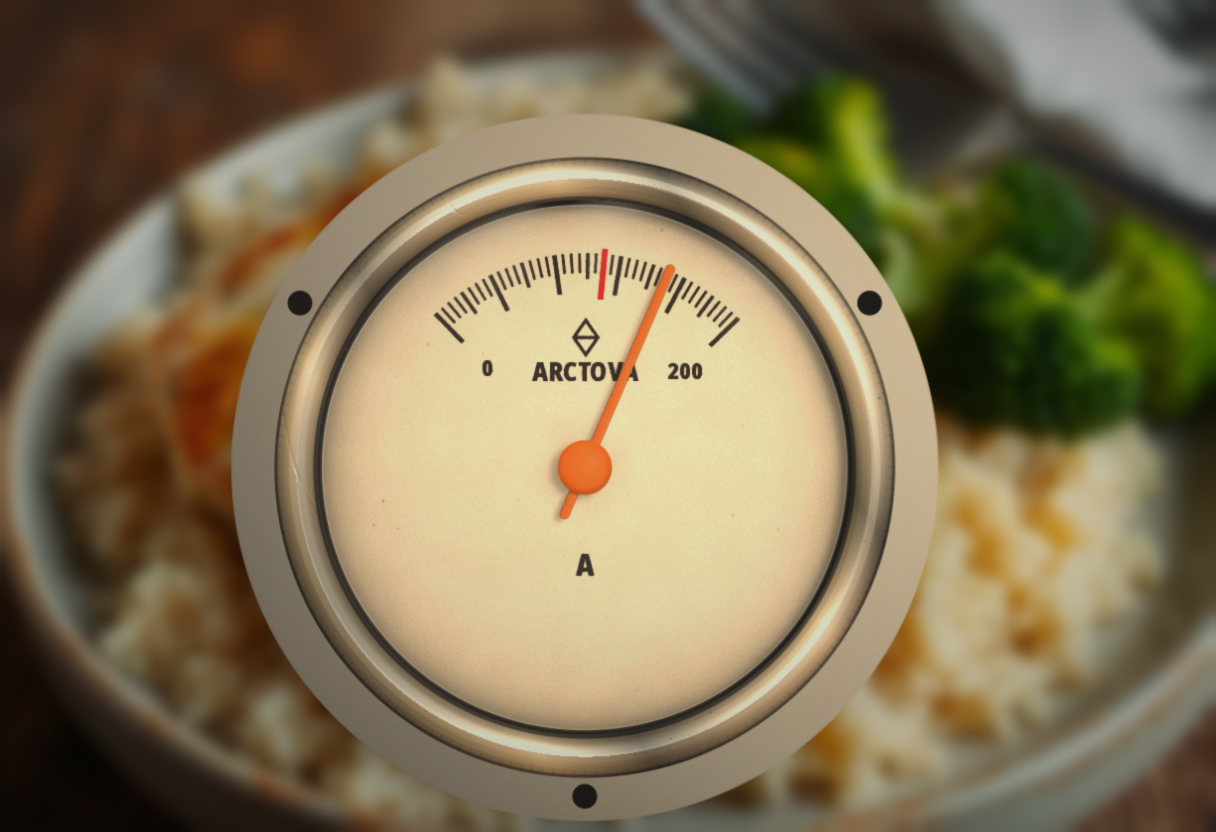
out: **150** A
